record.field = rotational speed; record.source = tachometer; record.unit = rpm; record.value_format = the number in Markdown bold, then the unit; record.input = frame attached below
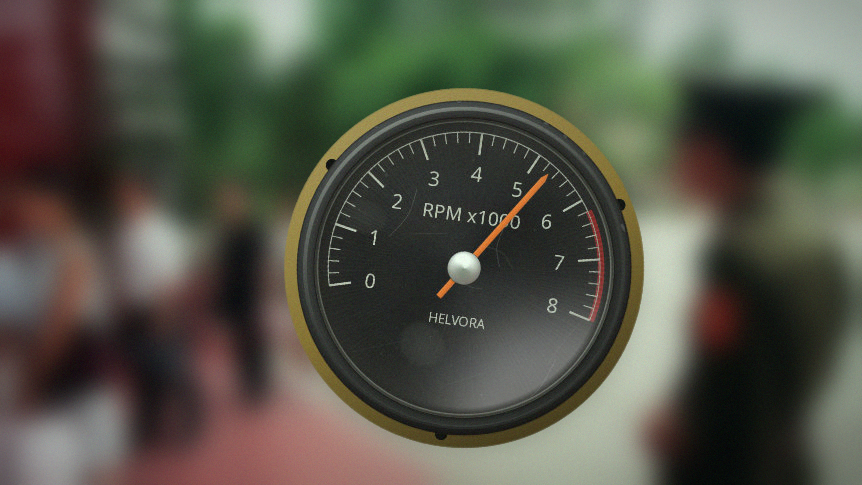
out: **5300** rpm
